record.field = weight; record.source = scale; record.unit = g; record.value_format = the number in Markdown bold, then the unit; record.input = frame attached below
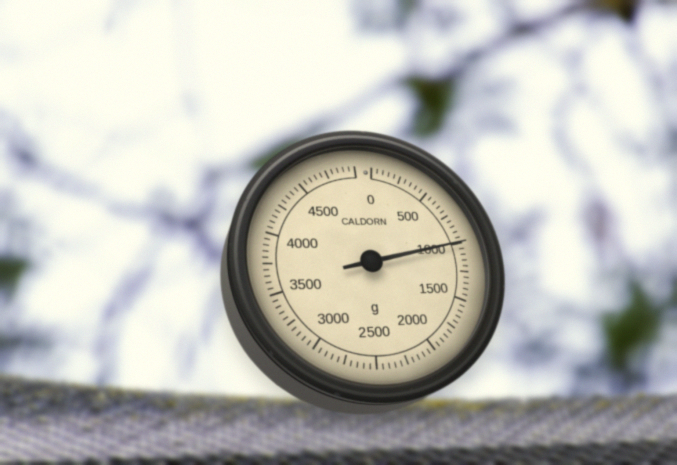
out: **1000** g
